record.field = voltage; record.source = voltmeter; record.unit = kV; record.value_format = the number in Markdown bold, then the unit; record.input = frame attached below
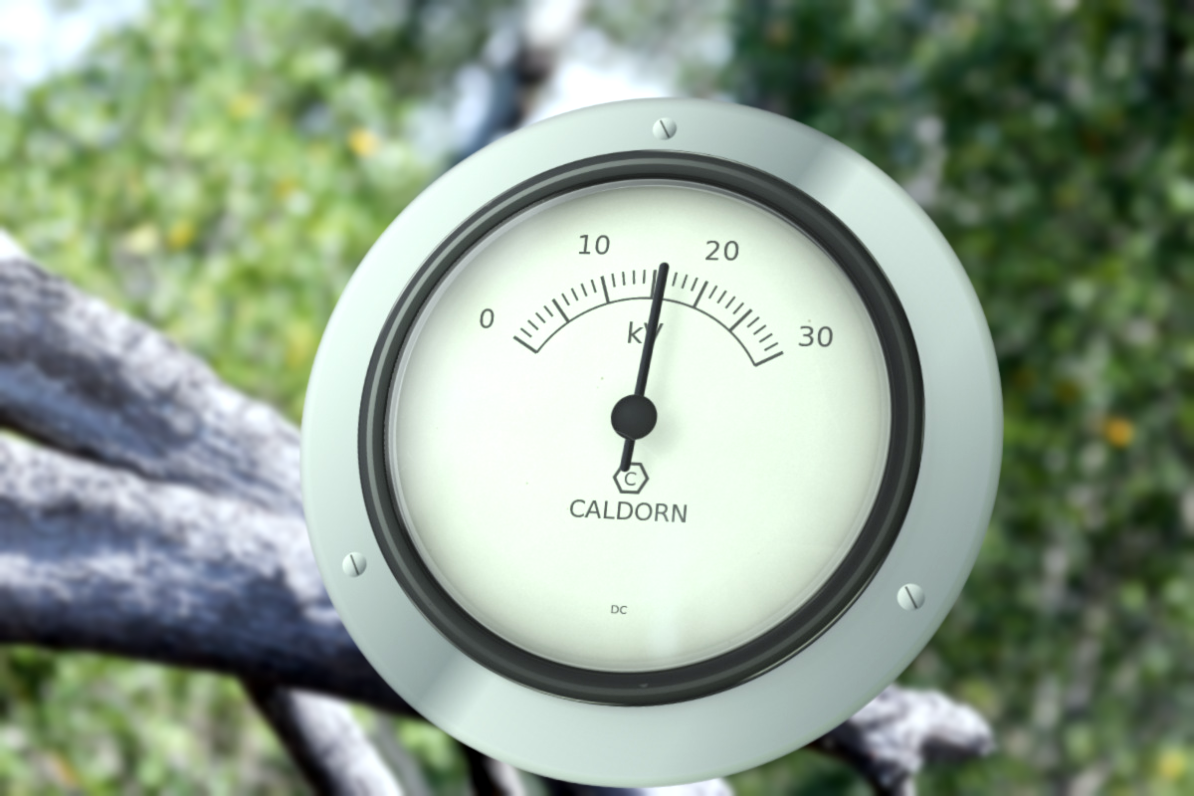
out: **16** kV
